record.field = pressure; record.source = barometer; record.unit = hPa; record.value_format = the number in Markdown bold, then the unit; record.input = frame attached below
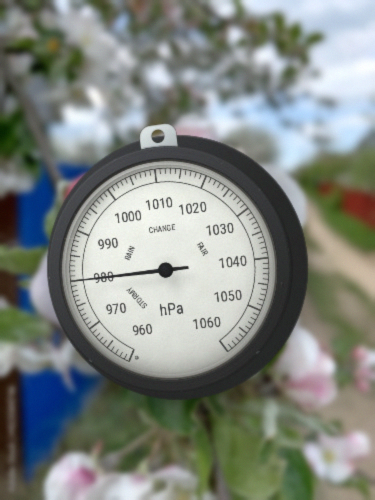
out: **980** hPa
